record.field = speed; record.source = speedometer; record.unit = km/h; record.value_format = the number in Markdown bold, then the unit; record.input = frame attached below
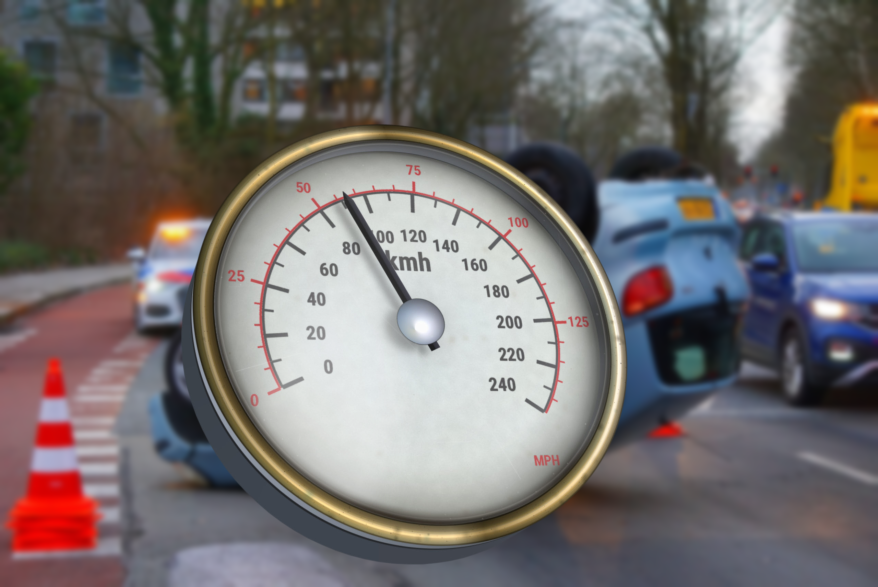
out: **90** km/h
